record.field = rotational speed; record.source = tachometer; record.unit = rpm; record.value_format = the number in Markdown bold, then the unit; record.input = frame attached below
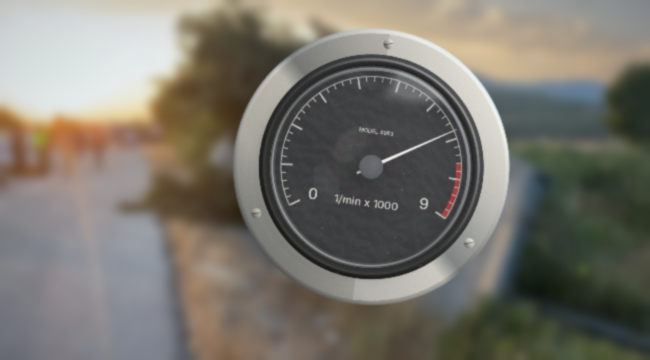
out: **6800** rpm
